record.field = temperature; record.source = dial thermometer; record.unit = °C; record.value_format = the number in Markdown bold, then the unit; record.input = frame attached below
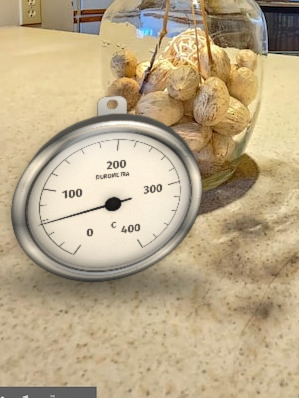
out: **60** °C
